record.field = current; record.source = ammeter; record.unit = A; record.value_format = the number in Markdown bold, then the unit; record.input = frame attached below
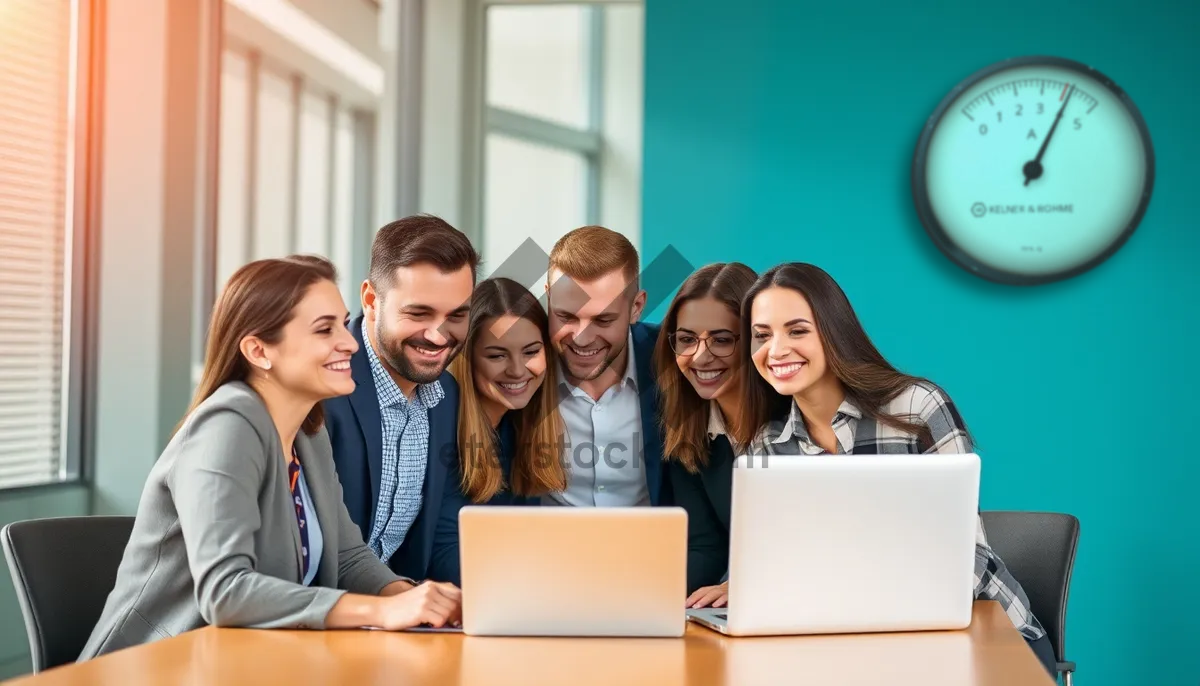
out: **4** A
